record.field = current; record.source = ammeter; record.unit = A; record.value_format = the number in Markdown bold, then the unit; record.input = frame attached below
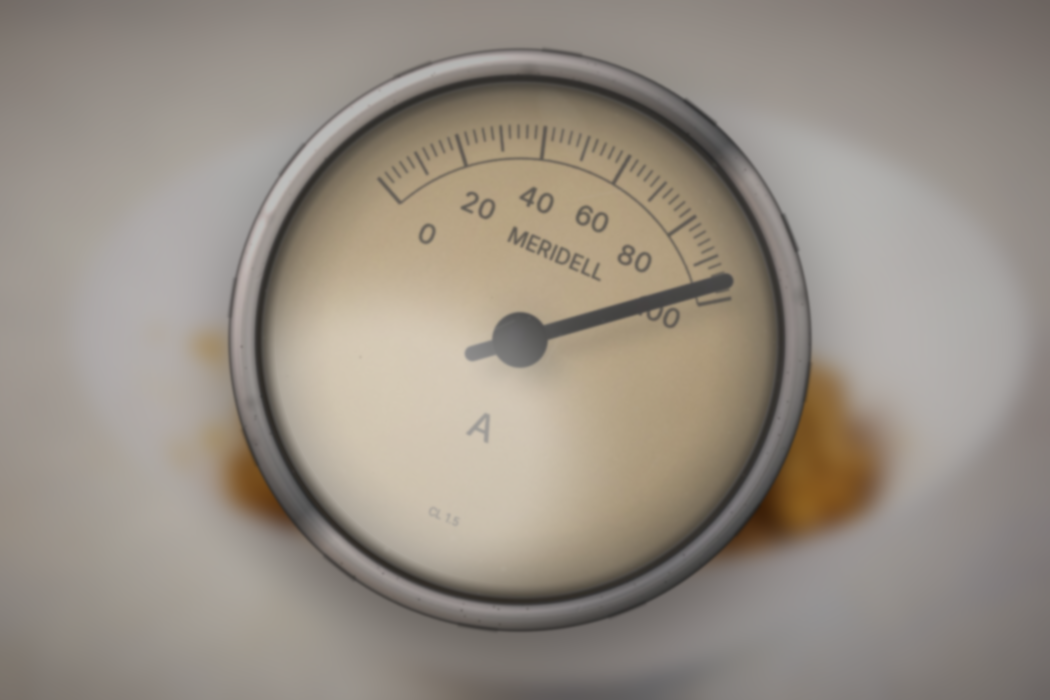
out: **96** A
